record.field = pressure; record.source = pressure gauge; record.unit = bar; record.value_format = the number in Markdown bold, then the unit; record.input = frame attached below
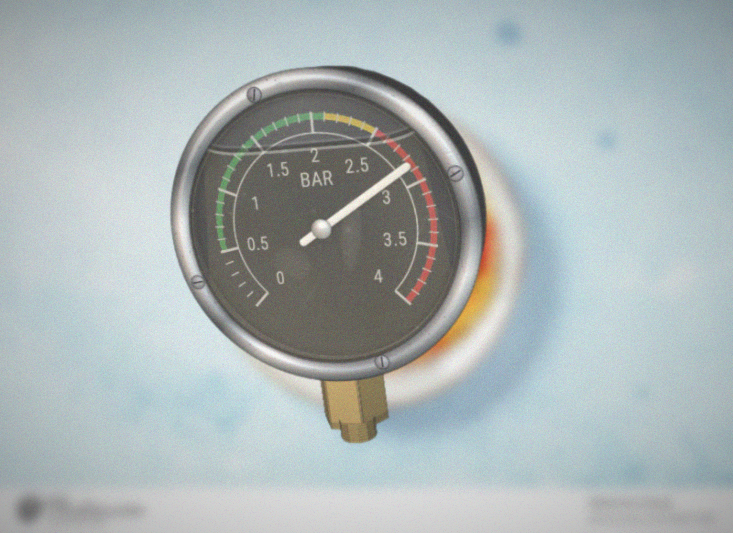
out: **2.85** bar
